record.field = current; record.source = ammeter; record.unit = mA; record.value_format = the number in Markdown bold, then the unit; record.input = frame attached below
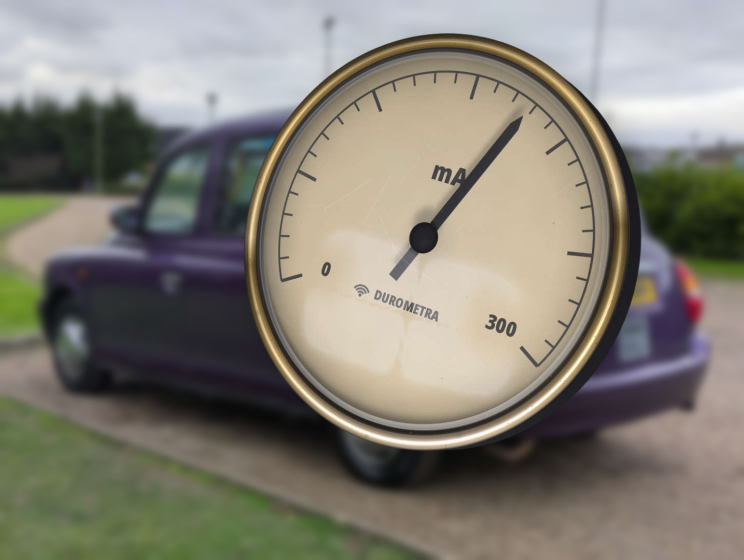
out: **180** mA
